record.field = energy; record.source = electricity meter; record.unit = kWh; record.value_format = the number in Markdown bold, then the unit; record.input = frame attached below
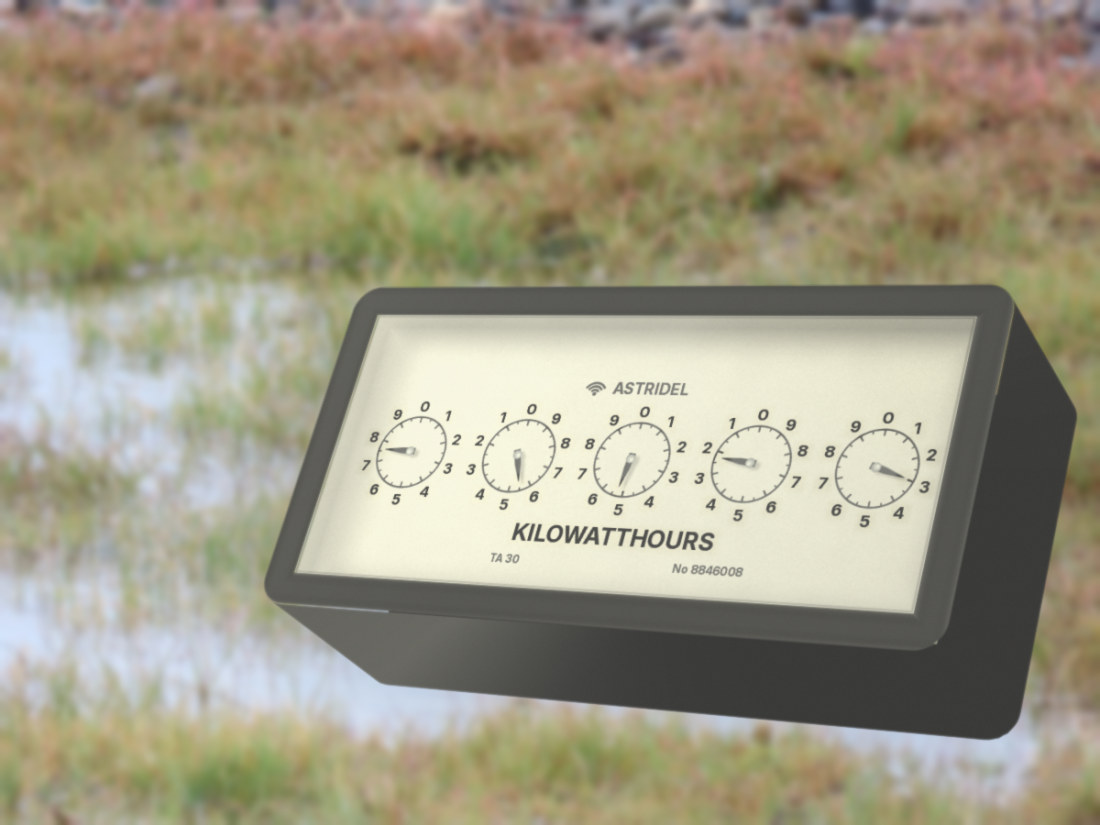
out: **75523** kWh
